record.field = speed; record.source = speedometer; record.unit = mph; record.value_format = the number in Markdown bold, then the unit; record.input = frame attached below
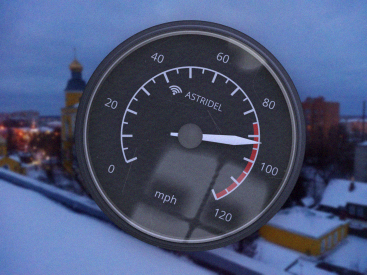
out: **92.5** mph
